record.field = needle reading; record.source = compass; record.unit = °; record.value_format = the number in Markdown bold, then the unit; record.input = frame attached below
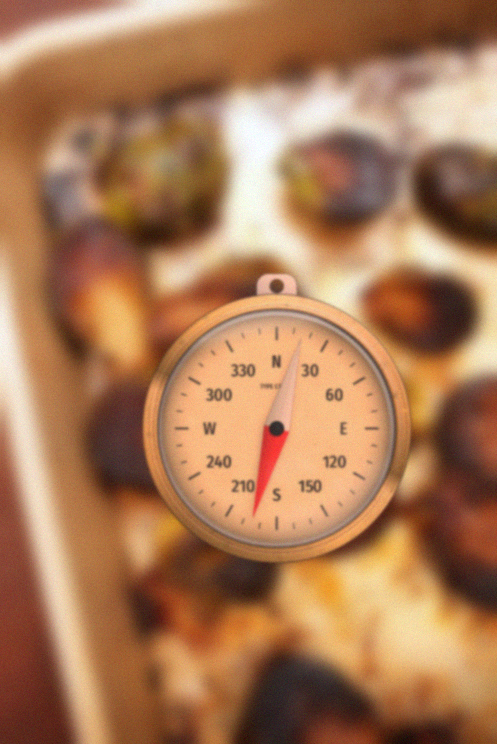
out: **195** °
